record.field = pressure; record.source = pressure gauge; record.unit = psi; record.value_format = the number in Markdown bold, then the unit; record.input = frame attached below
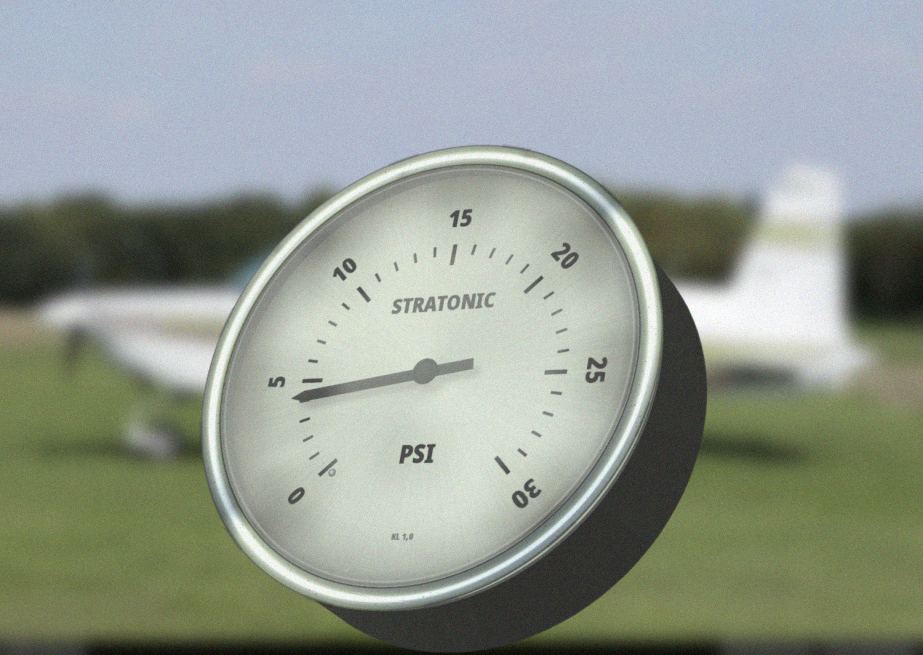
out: **4** psi
